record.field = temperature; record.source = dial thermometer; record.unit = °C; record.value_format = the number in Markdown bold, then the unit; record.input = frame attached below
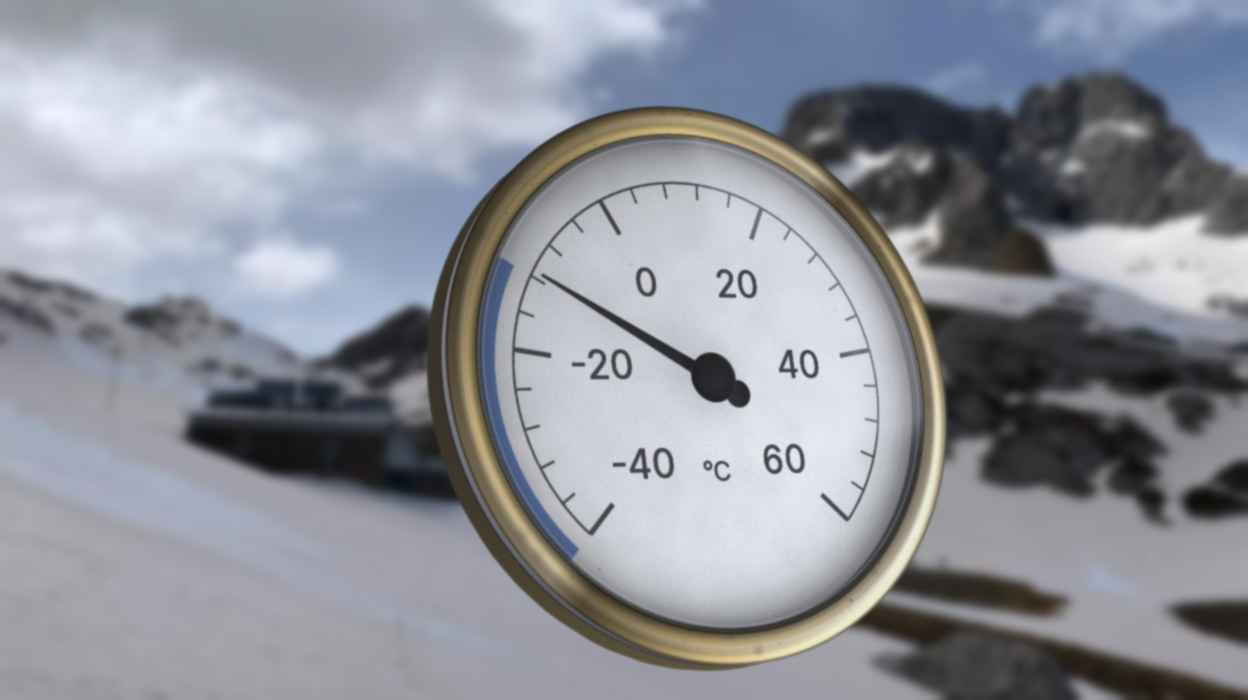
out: **-12** °C
